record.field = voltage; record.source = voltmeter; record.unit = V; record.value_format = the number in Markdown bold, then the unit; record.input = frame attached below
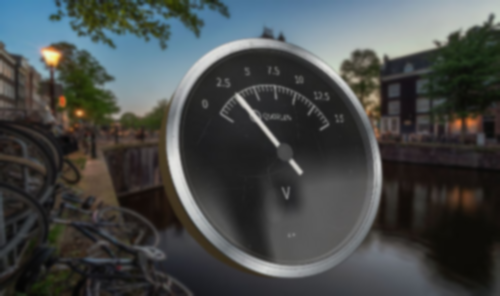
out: **2.5** V
